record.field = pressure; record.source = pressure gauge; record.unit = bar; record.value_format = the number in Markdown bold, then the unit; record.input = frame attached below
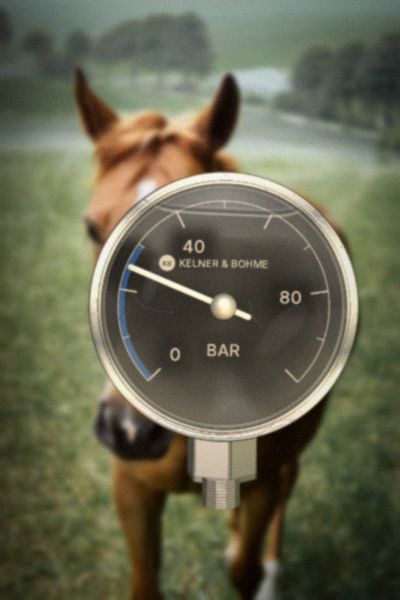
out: **25** bar
